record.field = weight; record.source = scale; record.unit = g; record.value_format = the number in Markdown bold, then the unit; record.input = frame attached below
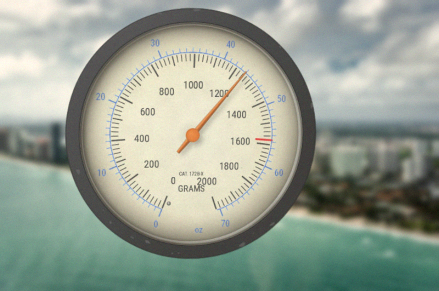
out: **1240** g
